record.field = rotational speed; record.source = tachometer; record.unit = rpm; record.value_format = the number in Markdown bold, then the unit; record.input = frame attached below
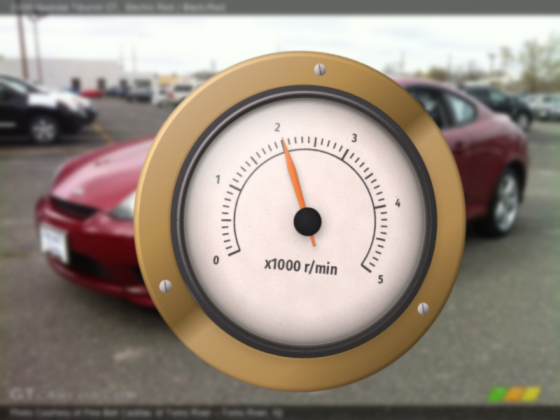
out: **2000** rpm
